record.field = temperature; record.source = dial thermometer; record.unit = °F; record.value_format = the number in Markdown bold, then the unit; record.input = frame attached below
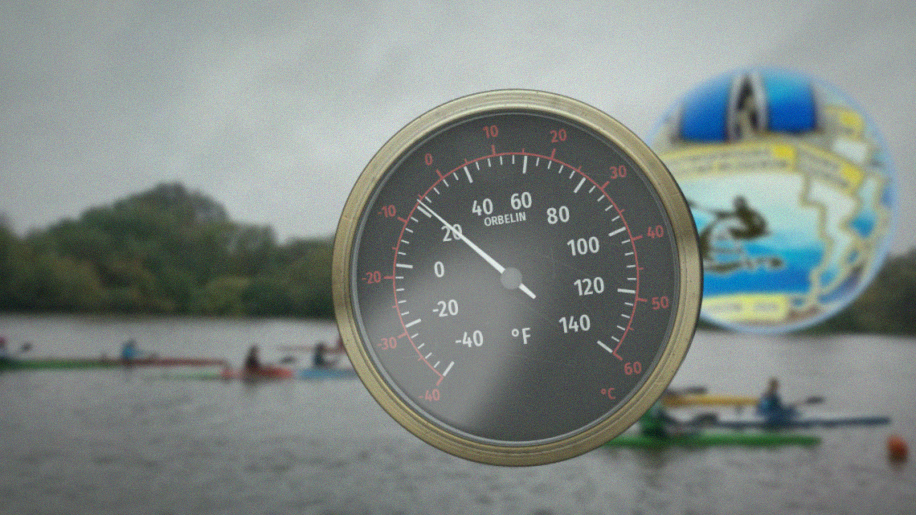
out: **22** °F
